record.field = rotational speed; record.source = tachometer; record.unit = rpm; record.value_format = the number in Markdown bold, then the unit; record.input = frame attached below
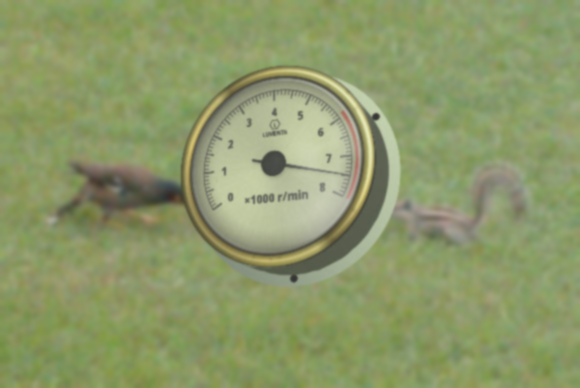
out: **7500** rpm
